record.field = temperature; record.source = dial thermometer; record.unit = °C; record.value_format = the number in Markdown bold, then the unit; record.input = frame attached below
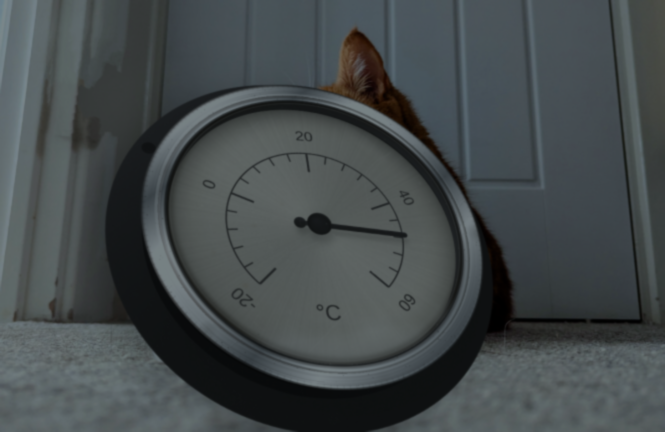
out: **48** °C
